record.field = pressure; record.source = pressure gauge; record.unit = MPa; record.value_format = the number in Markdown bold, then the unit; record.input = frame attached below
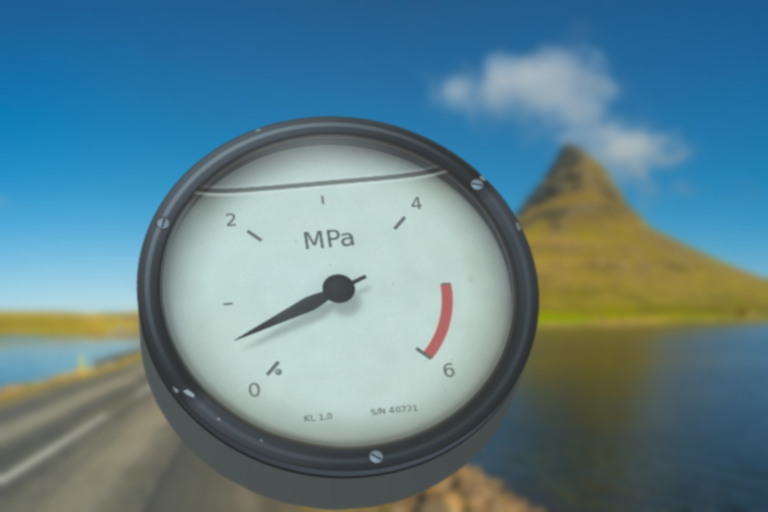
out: **0.5** MPa
